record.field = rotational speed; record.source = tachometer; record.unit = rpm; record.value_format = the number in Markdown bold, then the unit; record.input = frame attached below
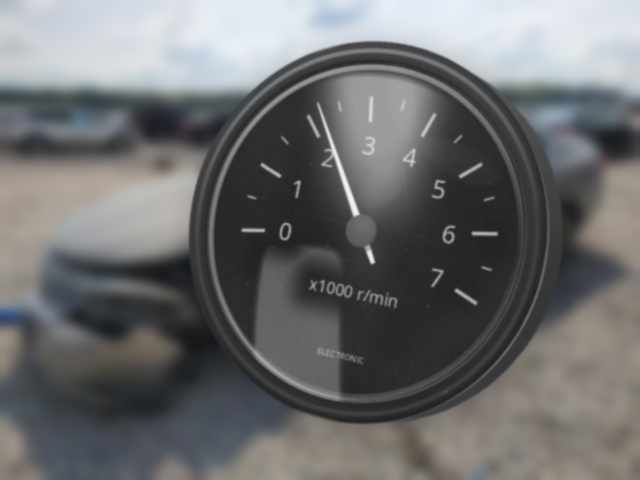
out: **2250** rpm
